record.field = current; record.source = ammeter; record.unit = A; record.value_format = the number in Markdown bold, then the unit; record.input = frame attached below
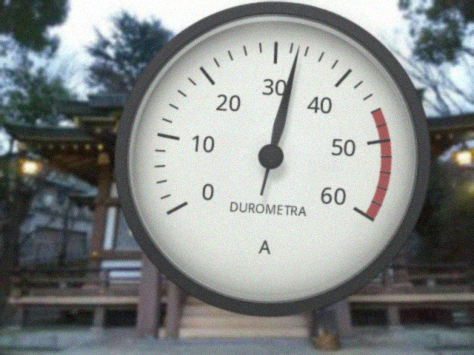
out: **33** A
